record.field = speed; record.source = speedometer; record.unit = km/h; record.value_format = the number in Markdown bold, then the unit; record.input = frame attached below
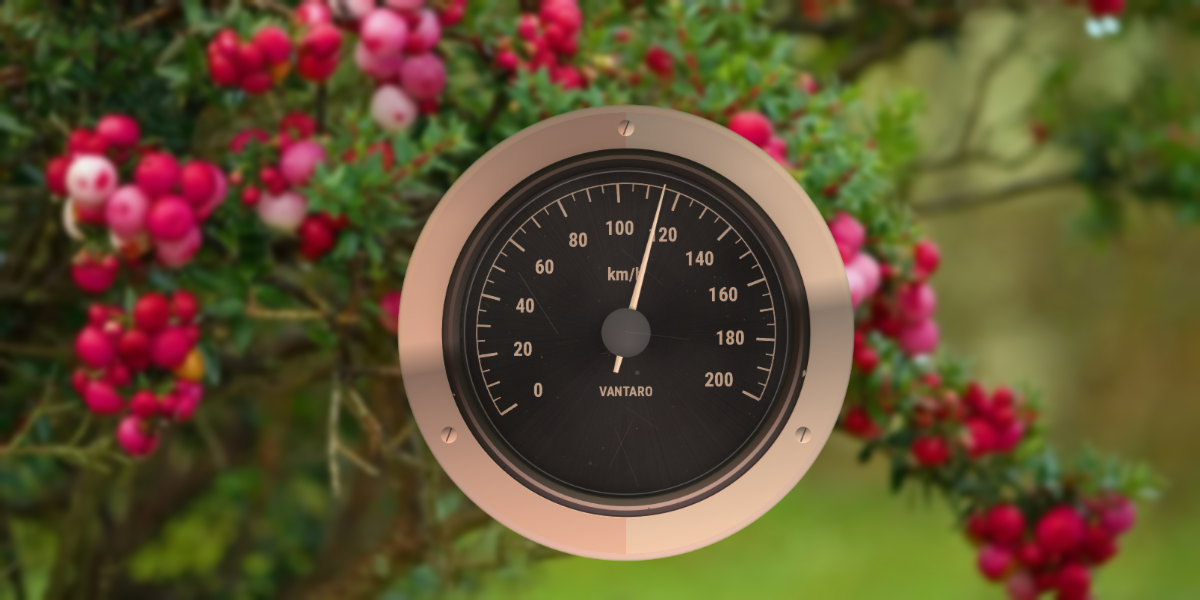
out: **115** km/h
